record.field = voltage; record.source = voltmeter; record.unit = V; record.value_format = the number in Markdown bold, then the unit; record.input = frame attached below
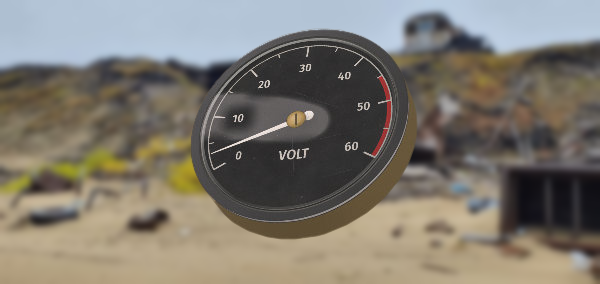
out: **2.5** V
